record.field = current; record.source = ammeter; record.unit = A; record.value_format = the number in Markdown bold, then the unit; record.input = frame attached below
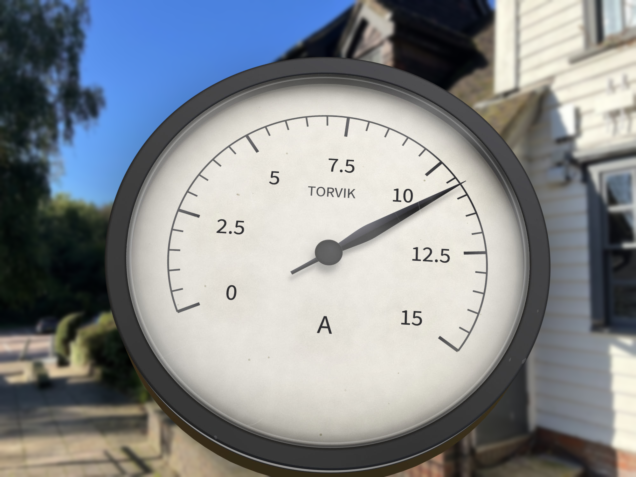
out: **10.75** A
